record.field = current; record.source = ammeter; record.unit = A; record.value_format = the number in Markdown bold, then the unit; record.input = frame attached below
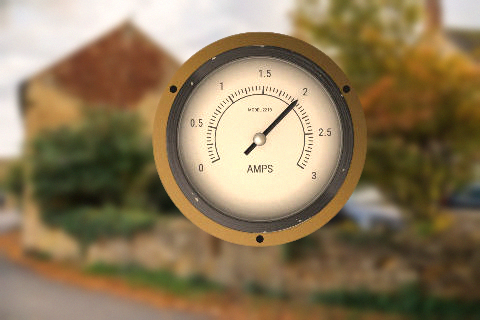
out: **2** A
